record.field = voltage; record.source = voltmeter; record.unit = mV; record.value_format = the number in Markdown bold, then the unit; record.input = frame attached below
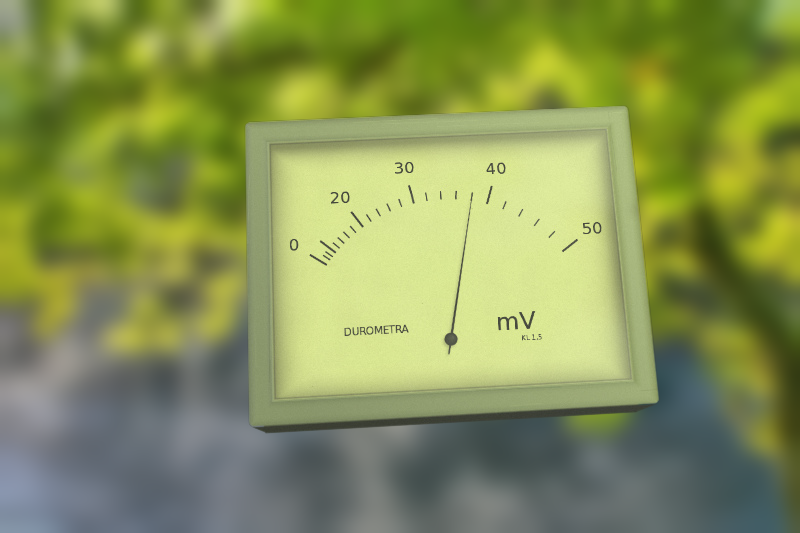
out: **38** mV
